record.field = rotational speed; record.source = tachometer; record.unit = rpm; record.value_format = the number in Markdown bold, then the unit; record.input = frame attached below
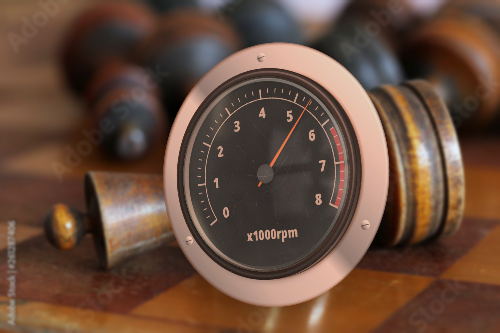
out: **5400** rpm
